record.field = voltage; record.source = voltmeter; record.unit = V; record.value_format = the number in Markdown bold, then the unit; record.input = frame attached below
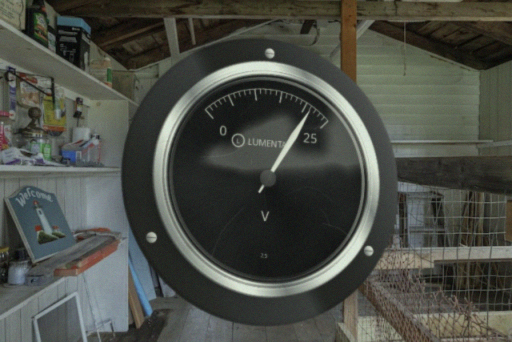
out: **21** V
